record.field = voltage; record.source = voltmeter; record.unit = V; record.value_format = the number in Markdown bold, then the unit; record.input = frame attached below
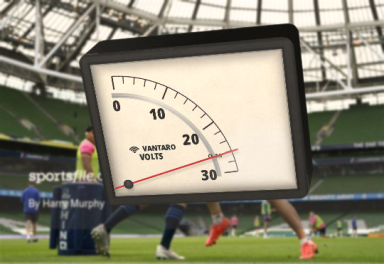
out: **26** V
